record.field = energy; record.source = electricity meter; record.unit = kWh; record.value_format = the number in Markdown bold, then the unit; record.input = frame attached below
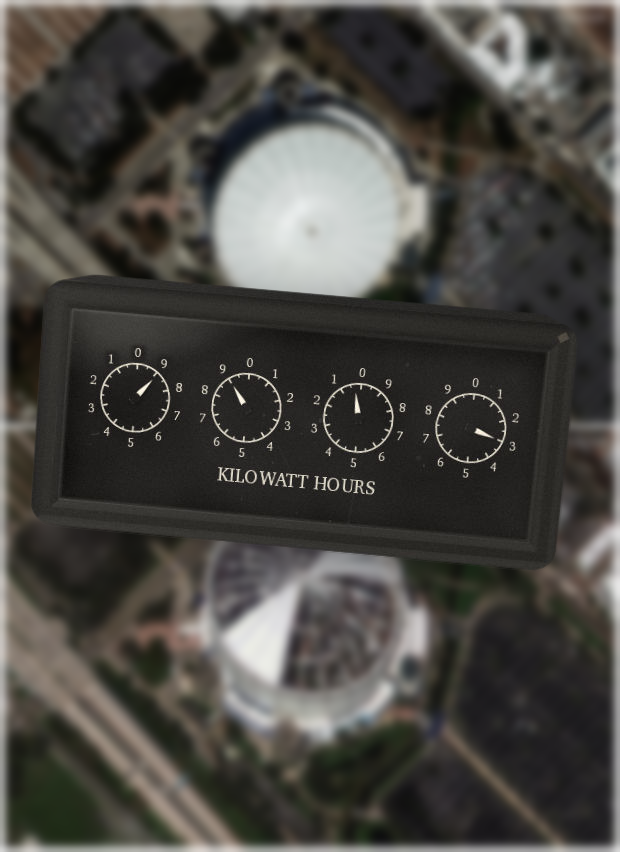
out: **8903** kWh
